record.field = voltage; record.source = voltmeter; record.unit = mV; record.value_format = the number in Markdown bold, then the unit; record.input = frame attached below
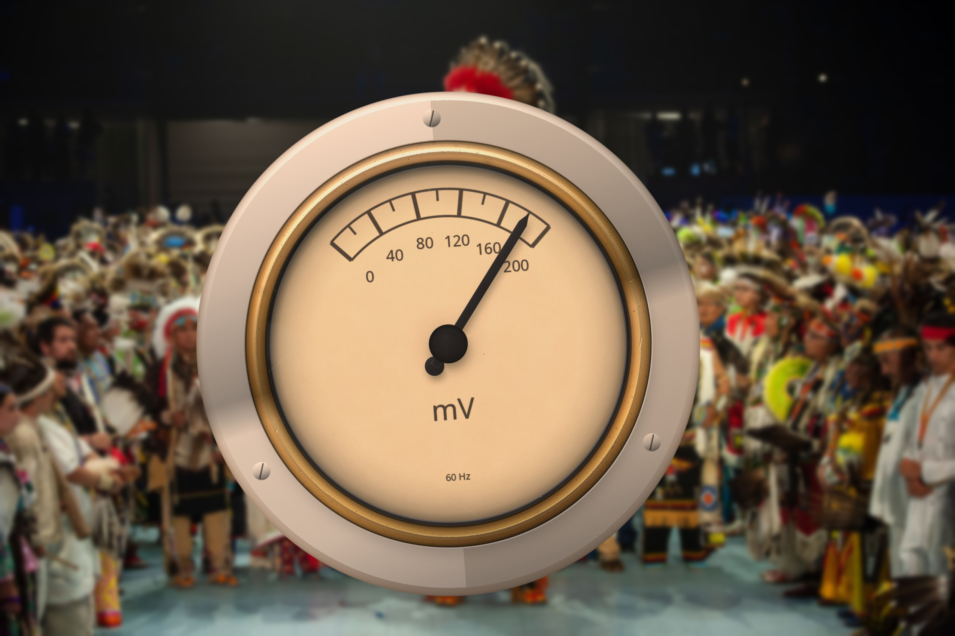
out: **180** mV
